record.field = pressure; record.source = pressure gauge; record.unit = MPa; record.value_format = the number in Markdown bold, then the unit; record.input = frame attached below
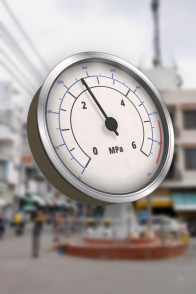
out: **2.5** MPa
